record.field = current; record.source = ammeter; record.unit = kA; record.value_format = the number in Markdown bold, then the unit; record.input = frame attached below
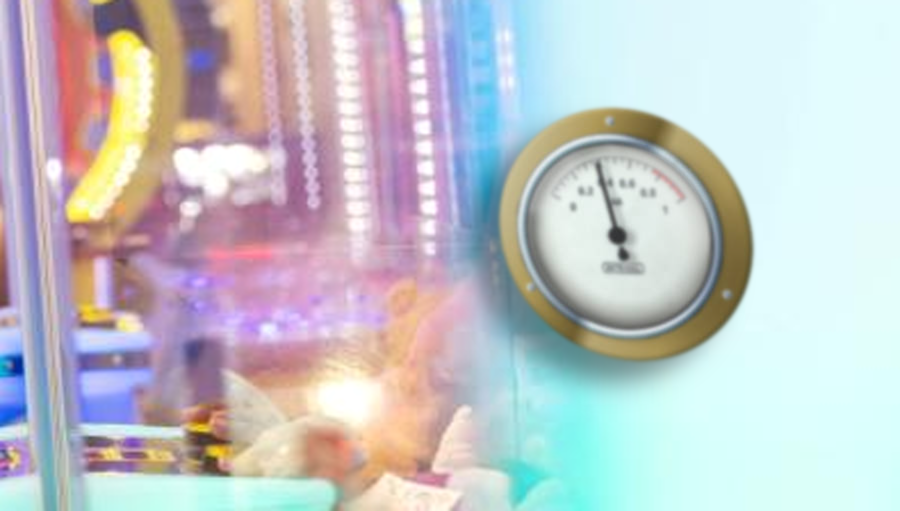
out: **0.4** kA
